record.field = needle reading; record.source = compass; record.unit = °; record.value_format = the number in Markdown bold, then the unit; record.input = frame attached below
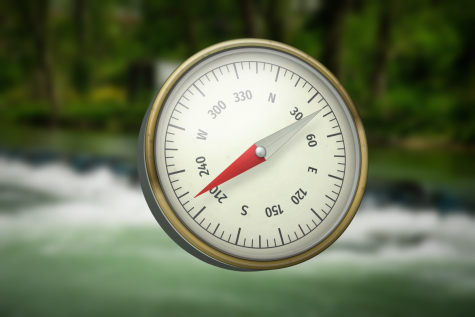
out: **220** °
